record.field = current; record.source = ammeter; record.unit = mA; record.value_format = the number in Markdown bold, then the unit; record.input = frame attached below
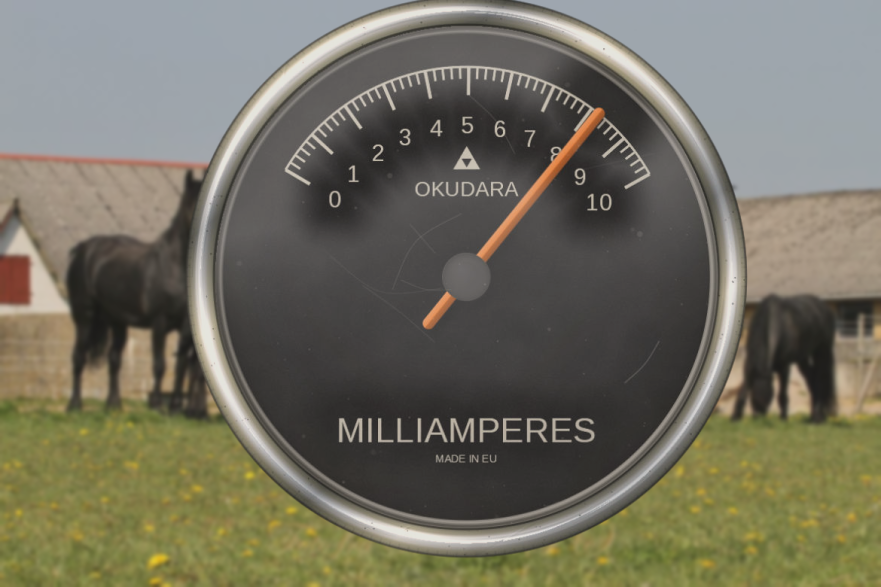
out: **8.2** mA
